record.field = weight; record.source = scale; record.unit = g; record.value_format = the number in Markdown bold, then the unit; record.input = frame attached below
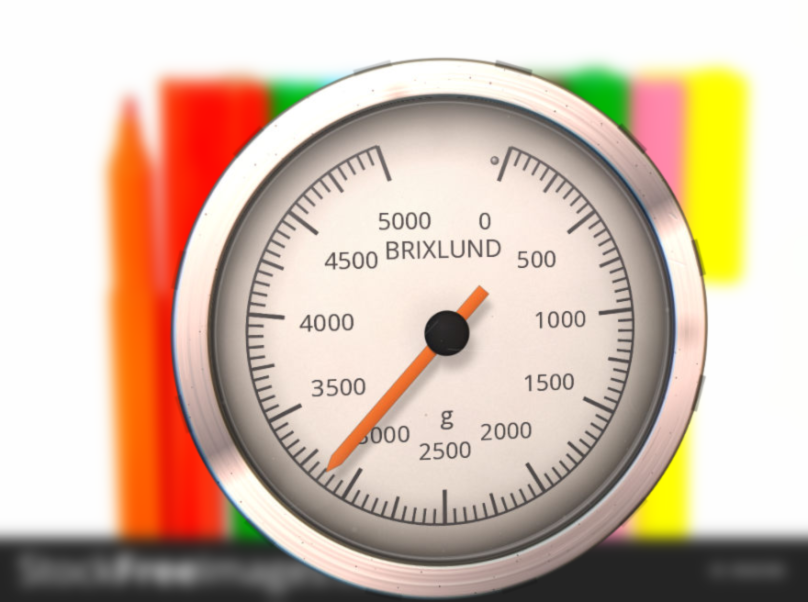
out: **3150** g
